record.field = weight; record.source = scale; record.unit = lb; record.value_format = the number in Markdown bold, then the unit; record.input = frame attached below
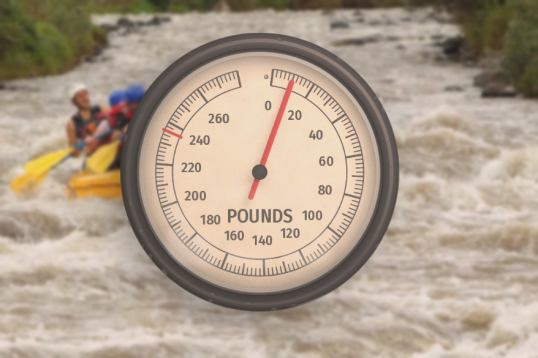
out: **10** lb
